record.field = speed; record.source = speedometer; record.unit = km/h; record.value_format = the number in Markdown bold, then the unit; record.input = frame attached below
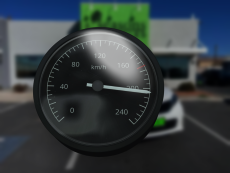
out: **205** km/h
